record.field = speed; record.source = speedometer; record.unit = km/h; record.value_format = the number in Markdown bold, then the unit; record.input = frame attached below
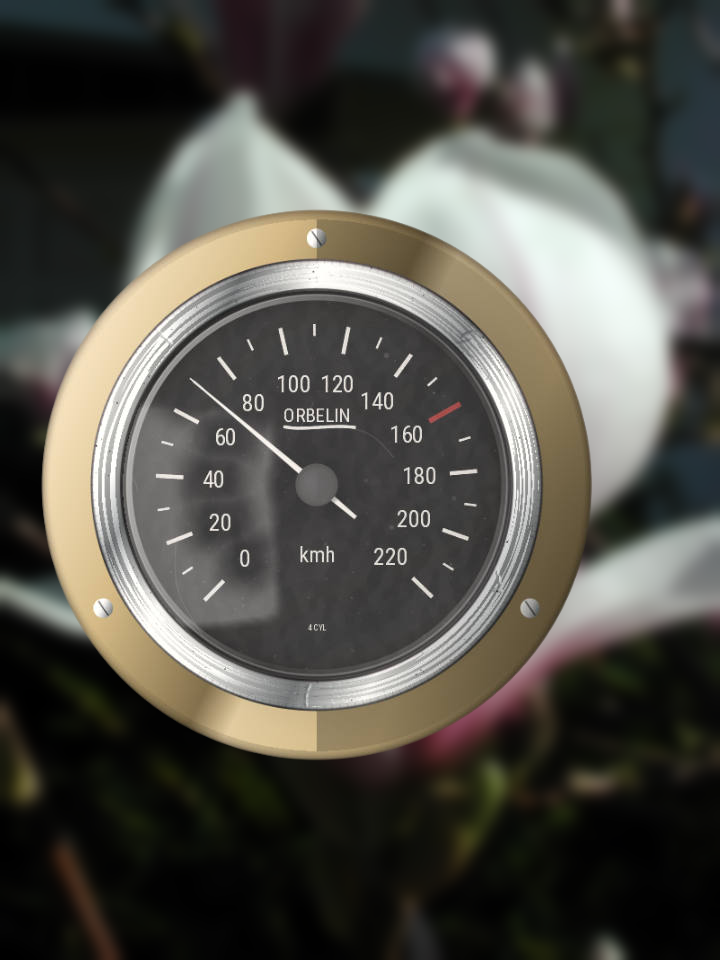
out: **70** km/h
